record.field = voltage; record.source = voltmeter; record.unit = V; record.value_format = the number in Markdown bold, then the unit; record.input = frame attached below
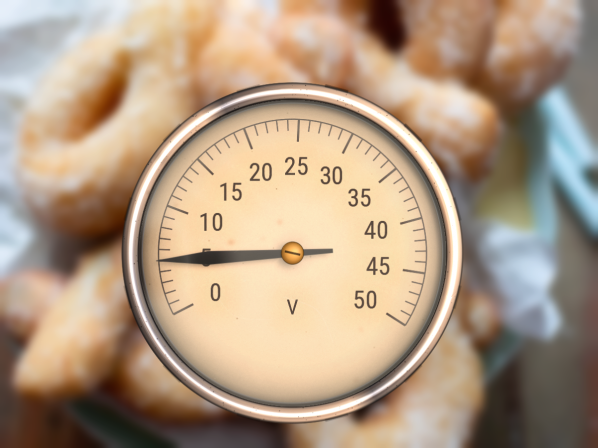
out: **5** V
